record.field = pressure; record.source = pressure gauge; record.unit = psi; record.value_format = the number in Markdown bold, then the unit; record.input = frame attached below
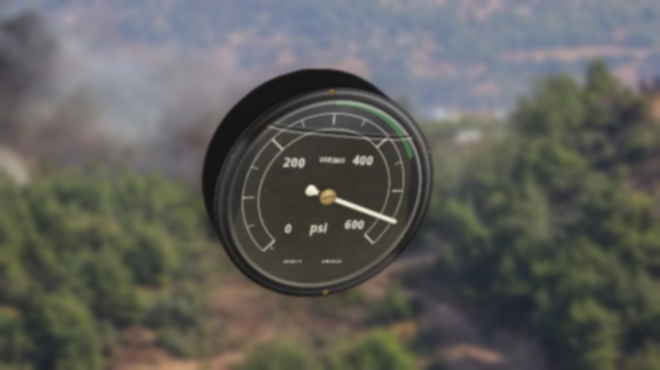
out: **550** psi
